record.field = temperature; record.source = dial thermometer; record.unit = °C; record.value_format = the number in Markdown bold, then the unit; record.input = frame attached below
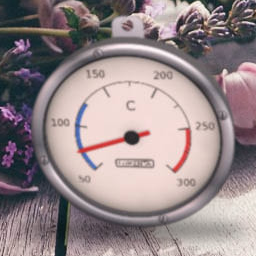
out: **75** °C
